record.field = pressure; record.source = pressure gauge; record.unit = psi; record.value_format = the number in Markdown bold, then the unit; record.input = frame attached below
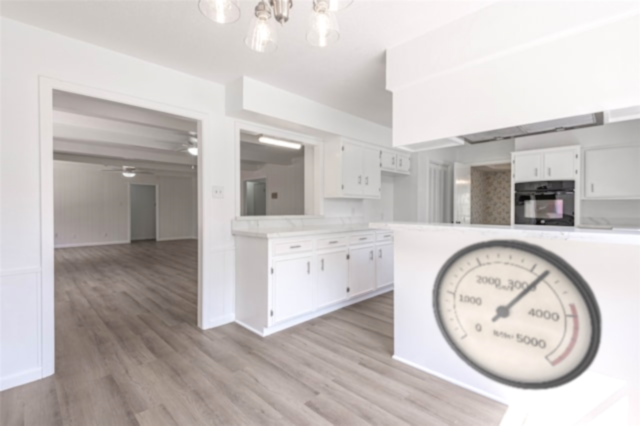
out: **3200** psi
